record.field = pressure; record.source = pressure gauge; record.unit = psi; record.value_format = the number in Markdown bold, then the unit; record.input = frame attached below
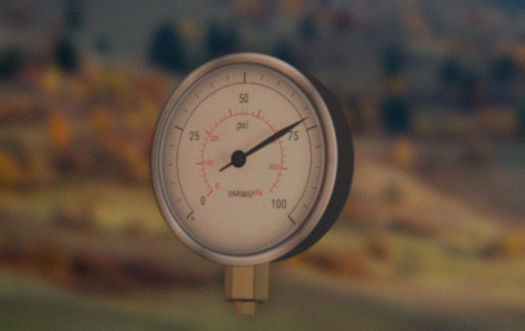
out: **72.5** psi
